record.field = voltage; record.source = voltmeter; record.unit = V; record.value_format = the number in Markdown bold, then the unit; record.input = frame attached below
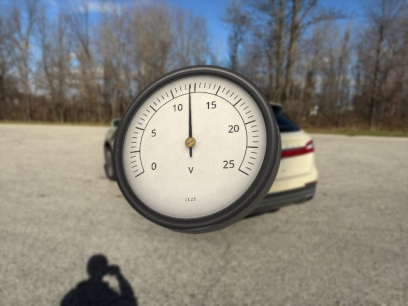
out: **12** V
